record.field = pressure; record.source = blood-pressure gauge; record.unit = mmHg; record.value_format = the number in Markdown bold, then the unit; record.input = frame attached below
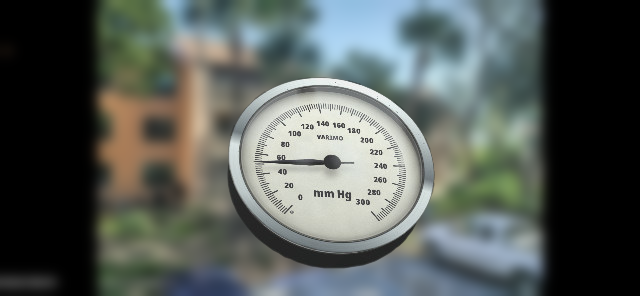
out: **50** mmHg
